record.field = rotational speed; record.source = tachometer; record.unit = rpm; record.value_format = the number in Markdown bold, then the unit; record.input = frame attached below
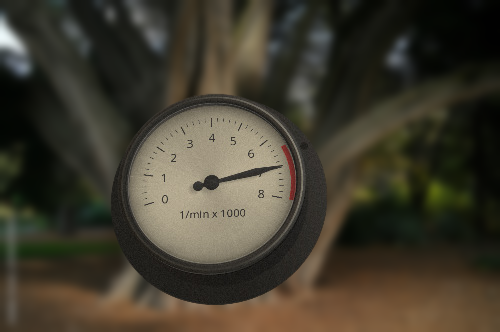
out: **7000** rpm
